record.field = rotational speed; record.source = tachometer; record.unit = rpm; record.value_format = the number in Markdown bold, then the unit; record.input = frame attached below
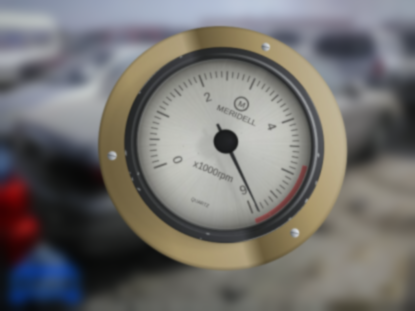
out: **5900** rpm
